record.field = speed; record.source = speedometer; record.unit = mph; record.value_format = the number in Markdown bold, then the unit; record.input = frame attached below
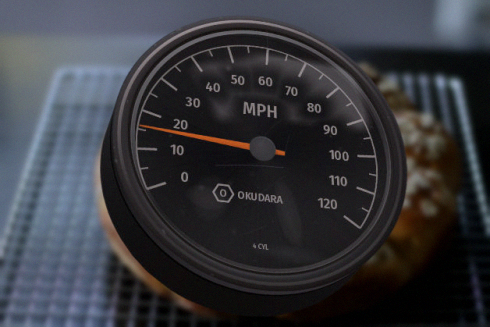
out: **15** mph
